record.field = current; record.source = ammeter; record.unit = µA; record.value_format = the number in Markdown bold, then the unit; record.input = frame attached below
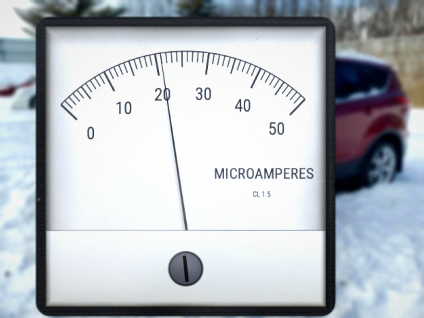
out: **21** µA
